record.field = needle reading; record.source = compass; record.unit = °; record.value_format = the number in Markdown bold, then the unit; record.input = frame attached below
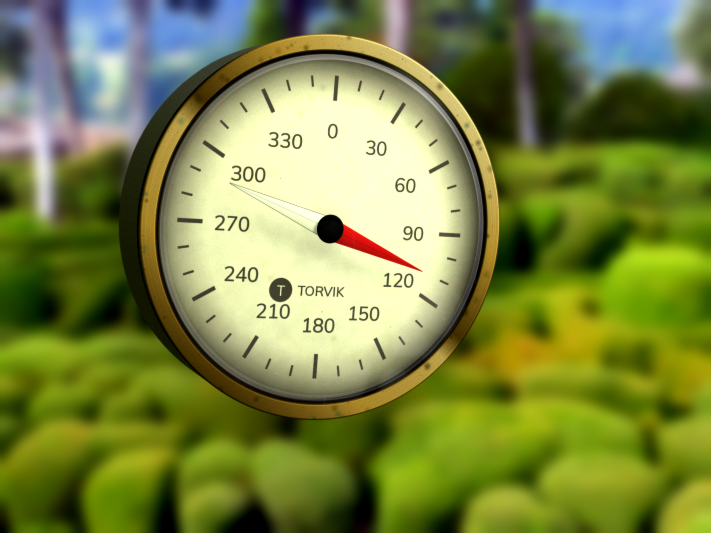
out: **110** °
